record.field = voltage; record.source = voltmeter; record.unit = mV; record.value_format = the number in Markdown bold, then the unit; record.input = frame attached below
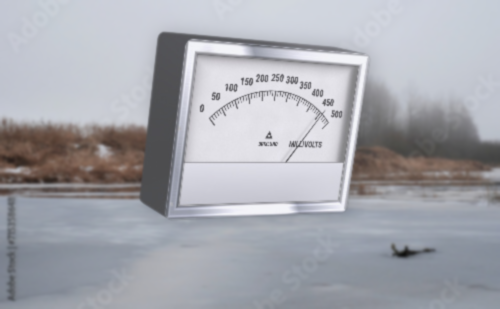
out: **450** mV
